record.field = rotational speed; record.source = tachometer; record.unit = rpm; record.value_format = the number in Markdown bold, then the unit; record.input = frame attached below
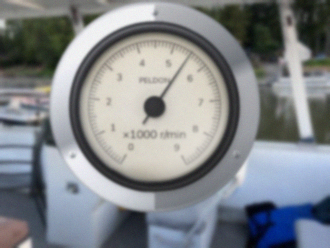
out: **5500** rpm
